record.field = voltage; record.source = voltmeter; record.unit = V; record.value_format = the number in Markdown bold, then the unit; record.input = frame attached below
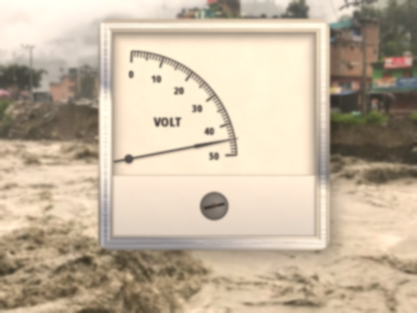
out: **45** V
